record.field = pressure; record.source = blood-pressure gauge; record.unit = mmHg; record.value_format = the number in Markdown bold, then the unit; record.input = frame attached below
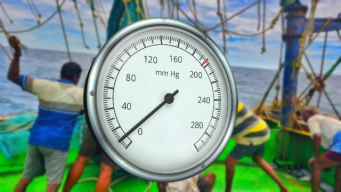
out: **10** mmHg
